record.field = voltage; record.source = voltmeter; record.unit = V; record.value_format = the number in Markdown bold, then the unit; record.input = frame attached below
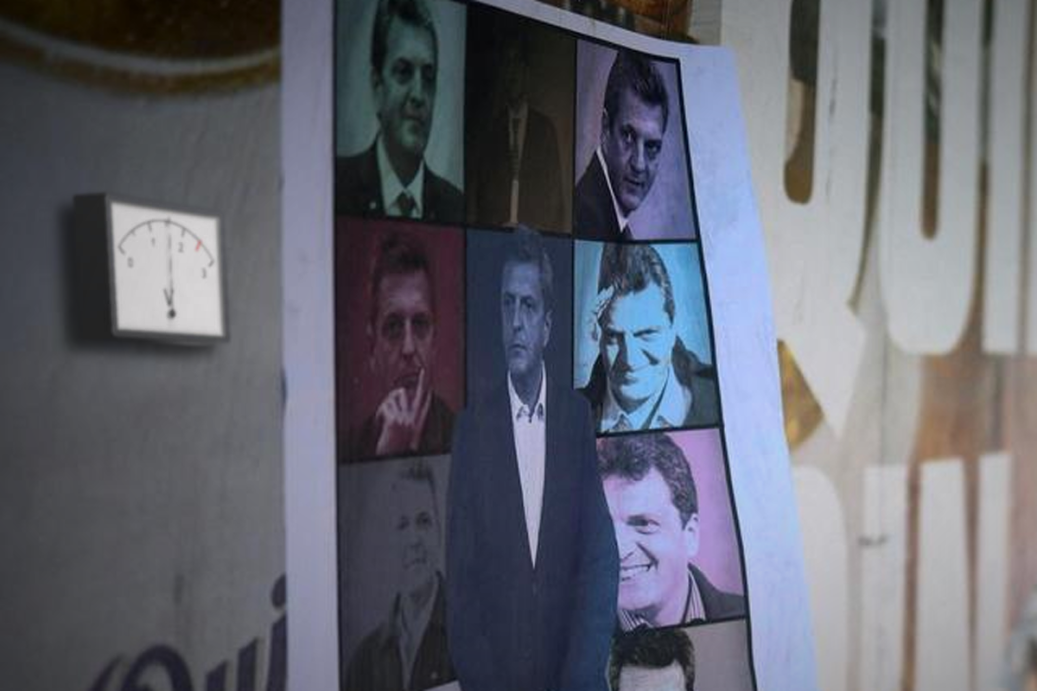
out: **1.5** V
